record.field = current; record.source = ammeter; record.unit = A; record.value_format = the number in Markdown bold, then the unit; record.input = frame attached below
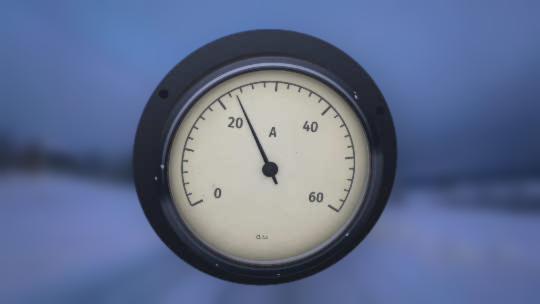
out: **23** A
